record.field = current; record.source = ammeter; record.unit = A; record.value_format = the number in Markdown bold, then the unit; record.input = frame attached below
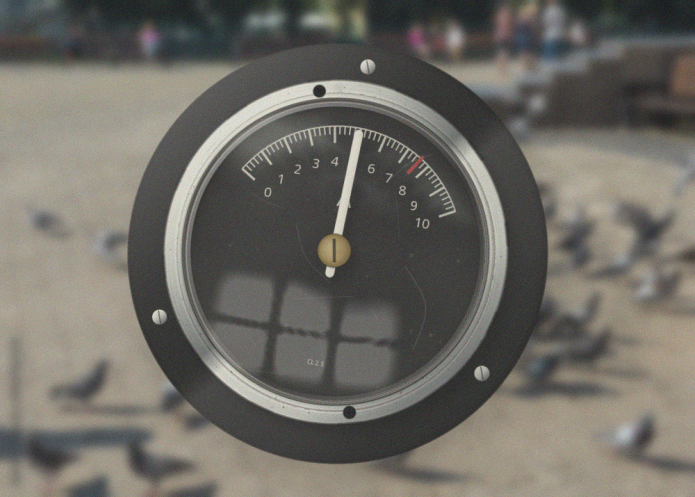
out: **5** A
